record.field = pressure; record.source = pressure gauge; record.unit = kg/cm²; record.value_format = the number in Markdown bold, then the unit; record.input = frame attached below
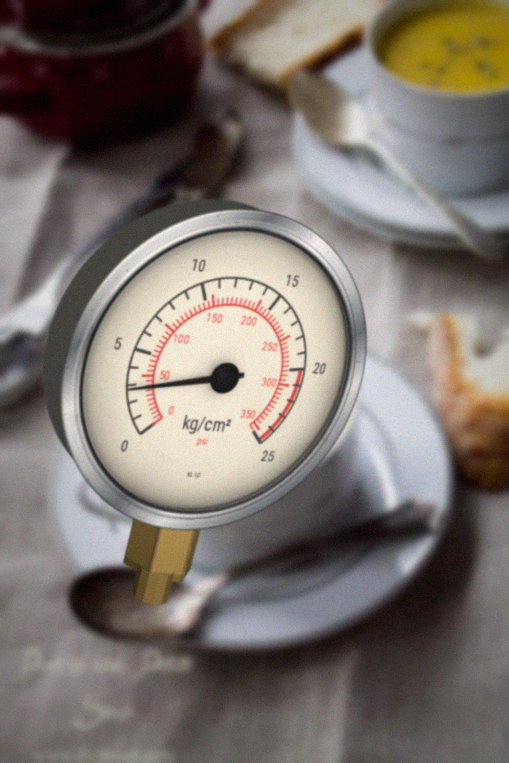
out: **3** kg/cm²
